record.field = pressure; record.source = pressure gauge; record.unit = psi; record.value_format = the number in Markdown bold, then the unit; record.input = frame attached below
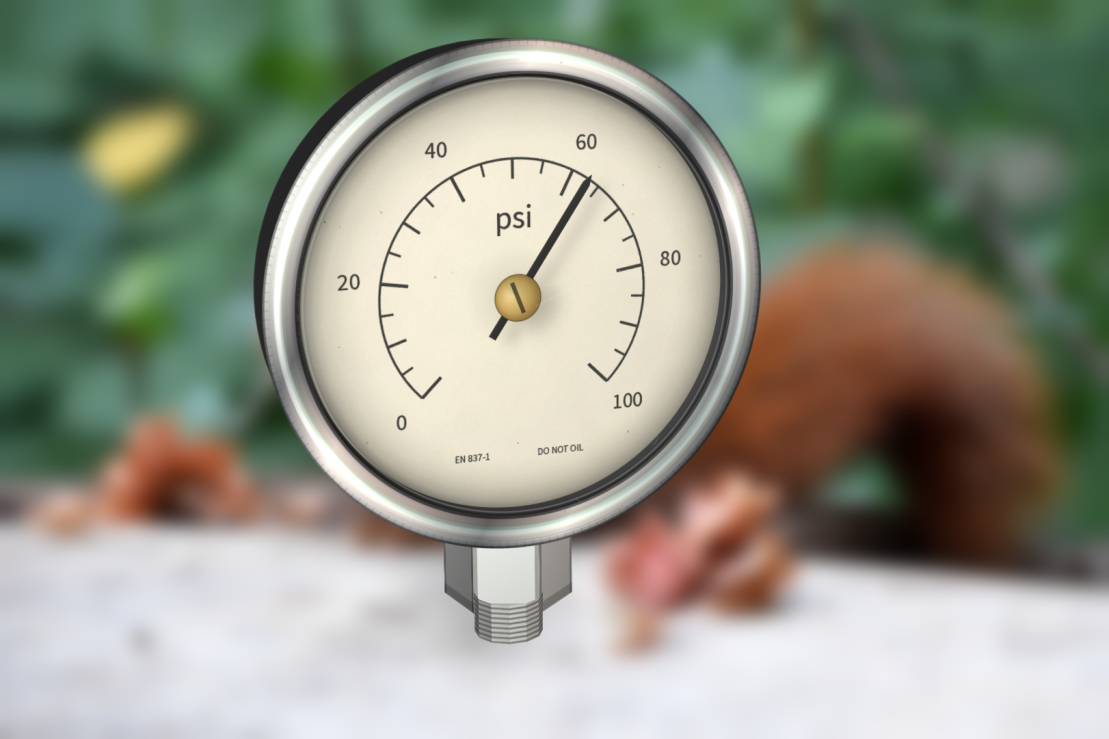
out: **62.5** psi
